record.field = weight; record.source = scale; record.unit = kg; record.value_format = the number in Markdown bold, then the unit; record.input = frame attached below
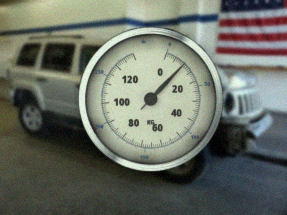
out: **10** kg
